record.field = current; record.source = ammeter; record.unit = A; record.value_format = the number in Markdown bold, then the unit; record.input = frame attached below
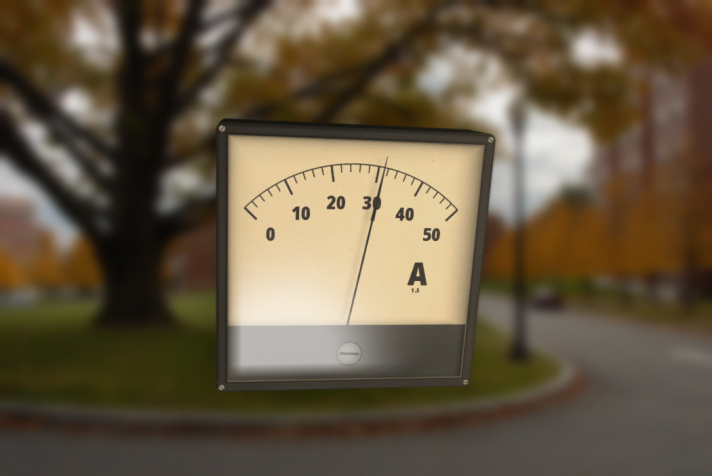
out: **31** A
